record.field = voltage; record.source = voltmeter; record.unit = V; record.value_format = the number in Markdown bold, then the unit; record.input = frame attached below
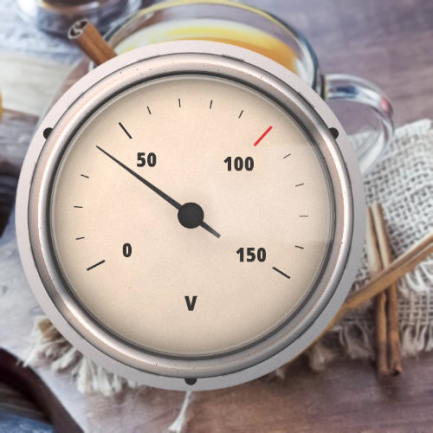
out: **40** V
